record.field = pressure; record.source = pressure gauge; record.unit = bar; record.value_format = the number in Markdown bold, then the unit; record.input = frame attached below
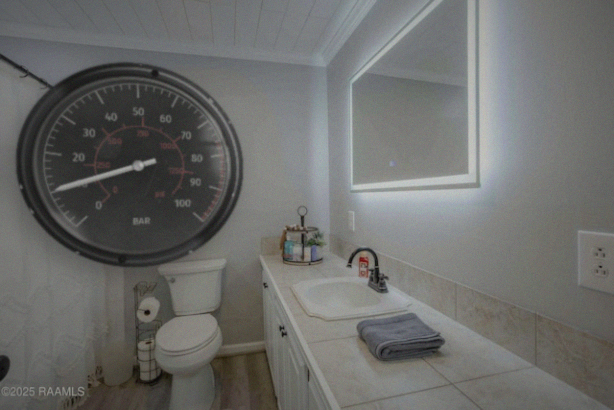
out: **10** bar
